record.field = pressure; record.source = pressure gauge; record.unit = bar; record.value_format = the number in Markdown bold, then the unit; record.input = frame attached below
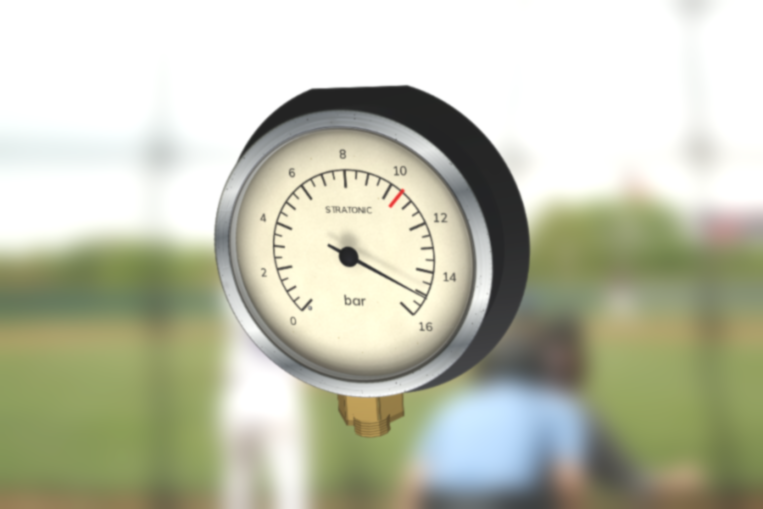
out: **15** bar
